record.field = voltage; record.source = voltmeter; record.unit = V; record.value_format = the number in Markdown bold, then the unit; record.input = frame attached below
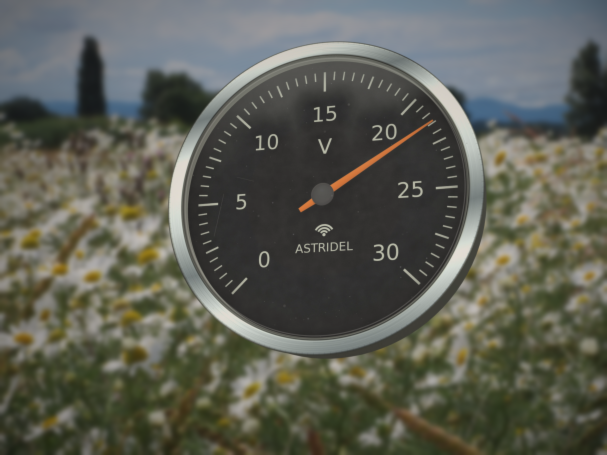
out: **21.5** V
